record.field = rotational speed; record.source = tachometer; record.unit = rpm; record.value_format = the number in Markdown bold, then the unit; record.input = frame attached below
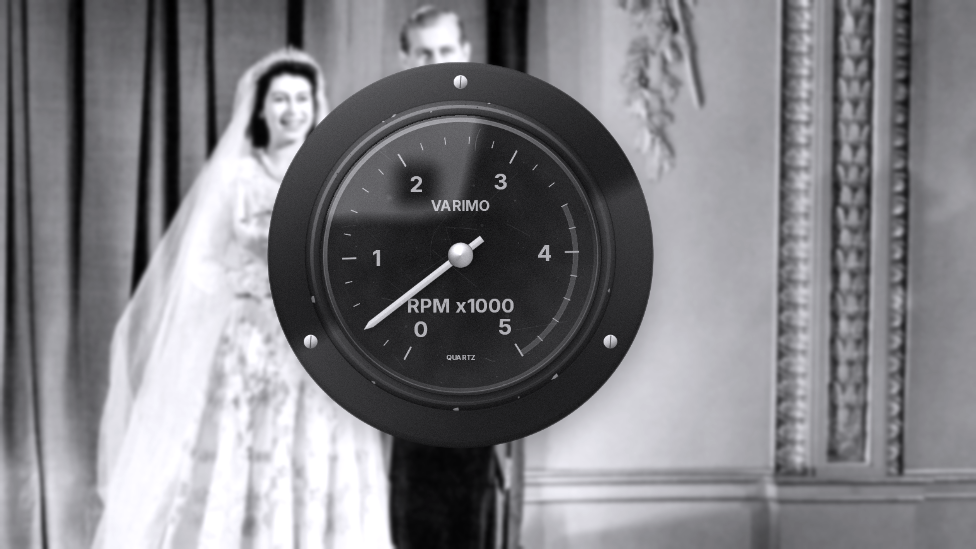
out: **400** rpm
